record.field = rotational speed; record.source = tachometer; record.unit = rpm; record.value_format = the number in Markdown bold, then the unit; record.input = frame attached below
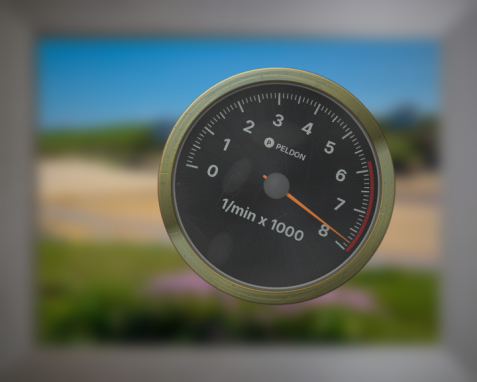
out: **7800** rpm
